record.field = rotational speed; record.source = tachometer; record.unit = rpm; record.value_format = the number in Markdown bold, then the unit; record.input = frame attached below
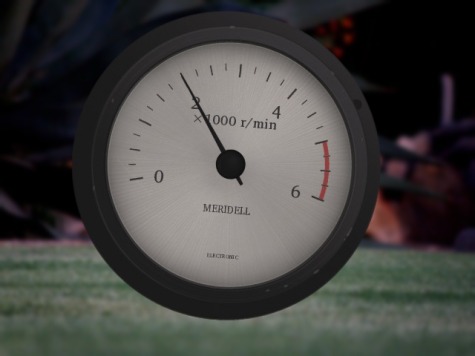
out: **2000** rpm
